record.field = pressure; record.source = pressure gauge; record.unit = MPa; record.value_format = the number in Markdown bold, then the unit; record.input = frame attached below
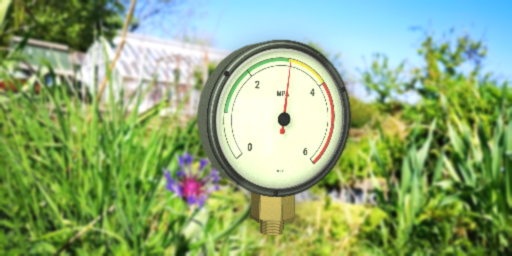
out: **3** MPa
